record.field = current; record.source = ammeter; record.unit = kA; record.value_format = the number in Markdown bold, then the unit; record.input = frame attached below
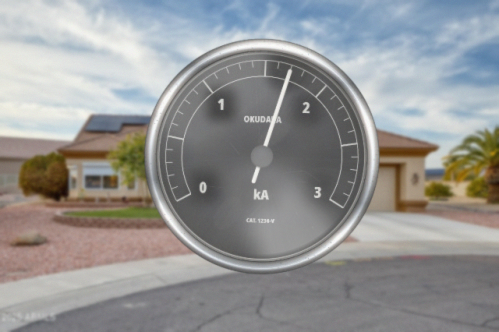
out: **1.7** kA
